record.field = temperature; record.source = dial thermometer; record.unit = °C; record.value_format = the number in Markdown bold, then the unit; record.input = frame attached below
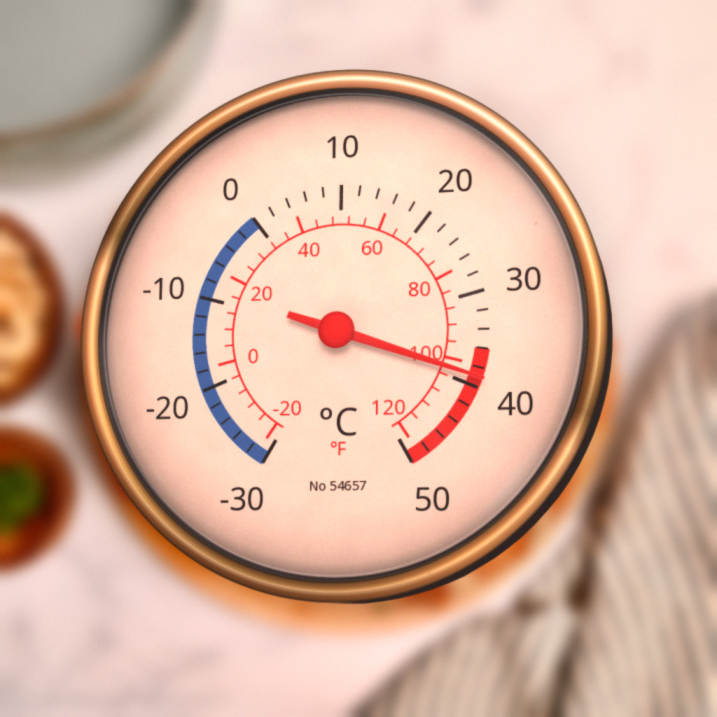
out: **39** °C
